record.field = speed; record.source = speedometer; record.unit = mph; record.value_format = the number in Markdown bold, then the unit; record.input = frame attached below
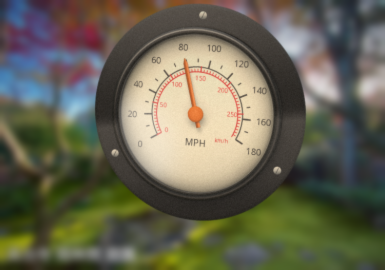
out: **80** mph
